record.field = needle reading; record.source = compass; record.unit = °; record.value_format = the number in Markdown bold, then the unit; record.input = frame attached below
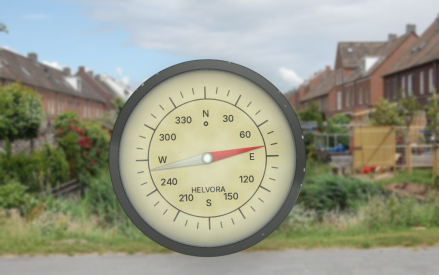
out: **80** °
